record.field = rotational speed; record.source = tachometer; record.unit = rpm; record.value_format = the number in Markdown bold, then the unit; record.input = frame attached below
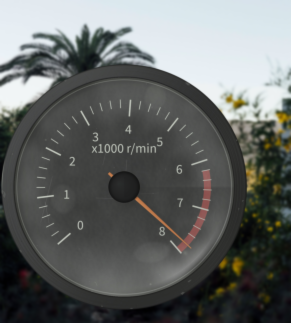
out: **7800** rpm
